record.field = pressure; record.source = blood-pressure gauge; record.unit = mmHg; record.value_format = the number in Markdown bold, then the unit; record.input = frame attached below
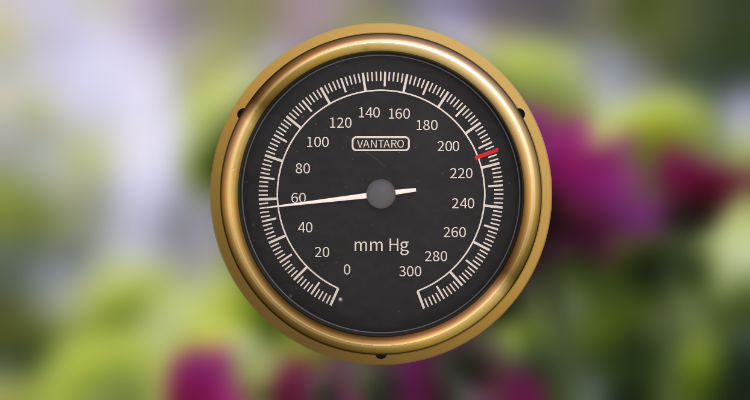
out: **56** mmHg
